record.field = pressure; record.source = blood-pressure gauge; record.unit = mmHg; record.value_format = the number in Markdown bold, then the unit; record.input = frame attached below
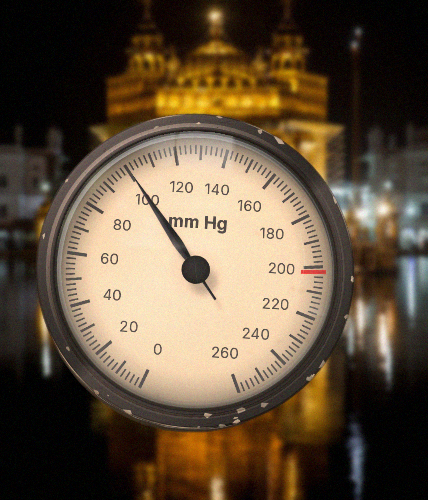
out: **100** mmHg
